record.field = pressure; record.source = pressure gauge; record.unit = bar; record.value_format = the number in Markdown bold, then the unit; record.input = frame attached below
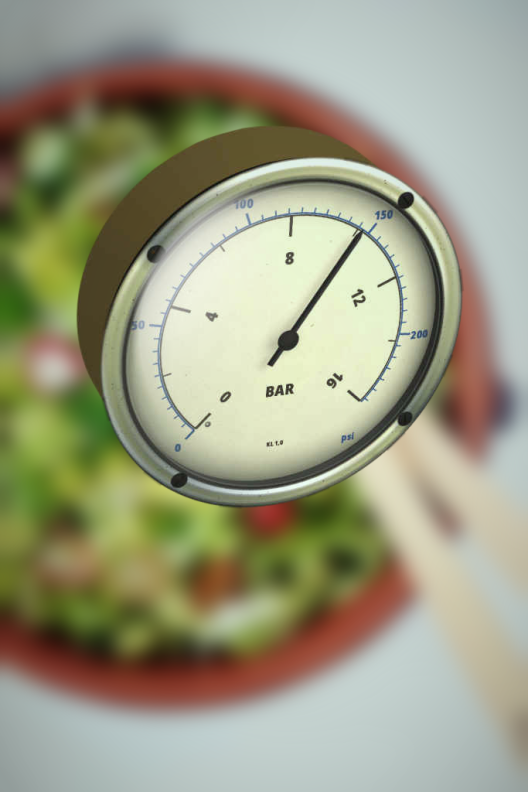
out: **10** bar
